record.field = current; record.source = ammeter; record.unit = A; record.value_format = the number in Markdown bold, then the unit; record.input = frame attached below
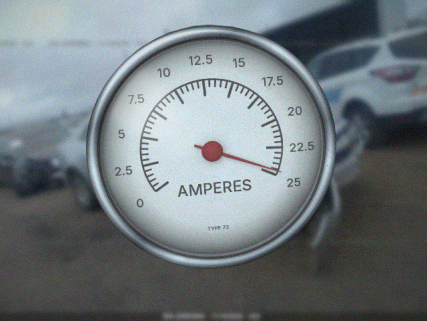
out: **24.5** A
